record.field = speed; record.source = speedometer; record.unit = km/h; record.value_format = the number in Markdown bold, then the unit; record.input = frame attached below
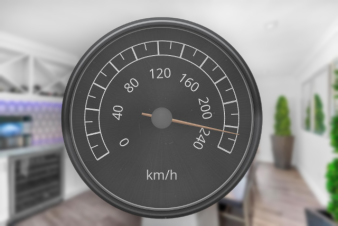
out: **225** km/h
